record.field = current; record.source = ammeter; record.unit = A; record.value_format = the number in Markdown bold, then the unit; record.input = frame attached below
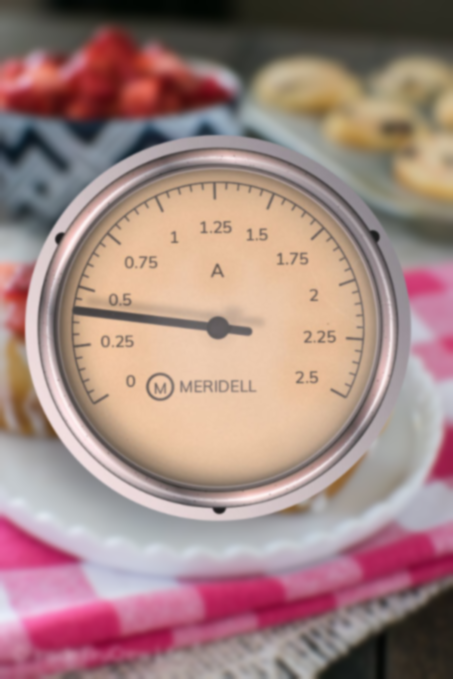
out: **0.4** A
